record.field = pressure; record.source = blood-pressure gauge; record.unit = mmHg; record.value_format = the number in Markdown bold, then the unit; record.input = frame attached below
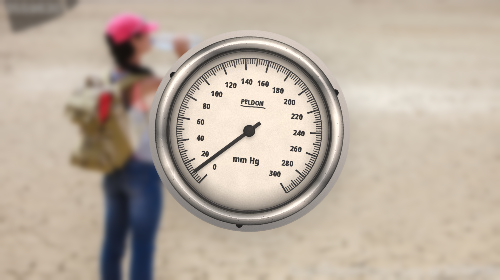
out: **10** mmHg
